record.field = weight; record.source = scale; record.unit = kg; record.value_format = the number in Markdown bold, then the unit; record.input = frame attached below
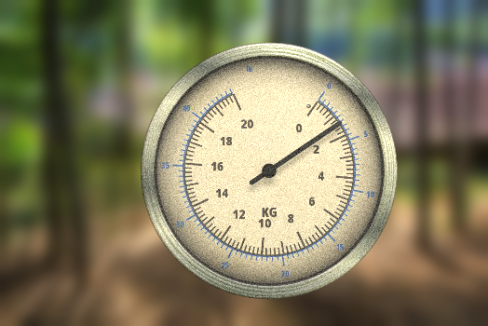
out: **1.4** kg
